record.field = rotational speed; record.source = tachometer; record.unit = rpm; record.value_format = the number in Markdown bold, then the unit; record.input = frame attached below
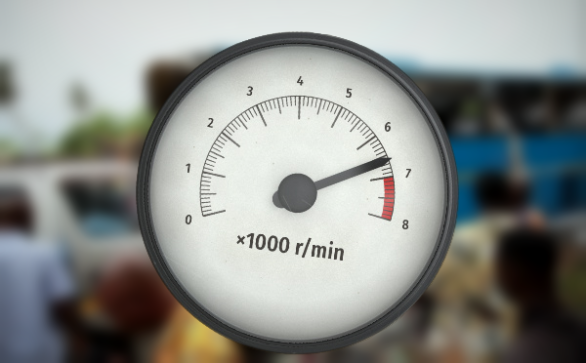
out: **6600** rpm
